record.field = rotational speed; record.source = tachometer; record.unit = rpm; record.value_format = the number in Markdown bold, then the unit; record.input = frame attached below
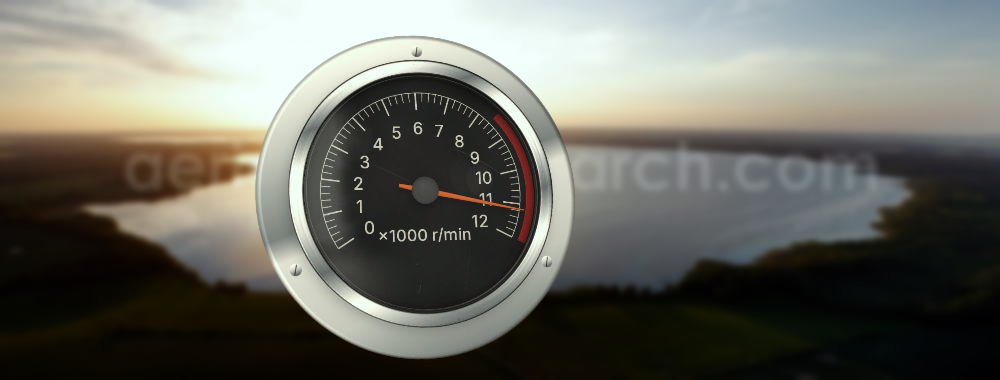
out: **11200** rpm
